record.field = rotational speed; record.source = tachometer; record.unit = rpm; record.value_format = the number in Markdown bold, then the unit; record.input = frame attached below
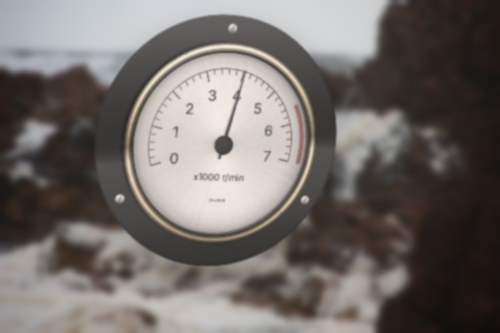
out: **4000** rpm
